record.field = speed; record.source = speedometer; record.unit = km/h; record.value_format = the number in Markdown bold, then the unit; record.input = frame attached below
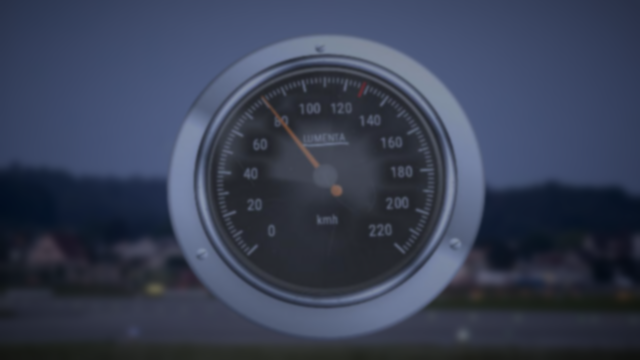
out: **80** km/h
